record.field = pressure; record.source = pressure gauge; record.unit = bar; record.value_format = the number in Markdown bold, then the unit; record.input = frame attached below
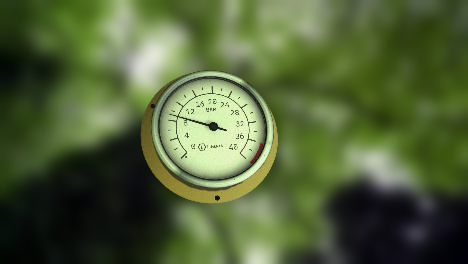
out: **9** bar
